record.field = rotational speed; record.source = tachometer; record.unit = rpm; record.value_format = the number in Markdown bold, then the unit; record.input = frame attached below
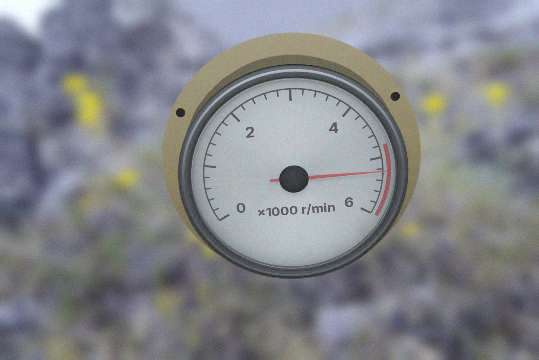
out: **5200** rpm
